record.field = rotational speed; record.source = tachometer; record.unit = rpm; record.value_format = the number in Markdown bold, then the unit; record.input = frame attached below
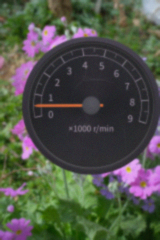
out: **500** rpm
